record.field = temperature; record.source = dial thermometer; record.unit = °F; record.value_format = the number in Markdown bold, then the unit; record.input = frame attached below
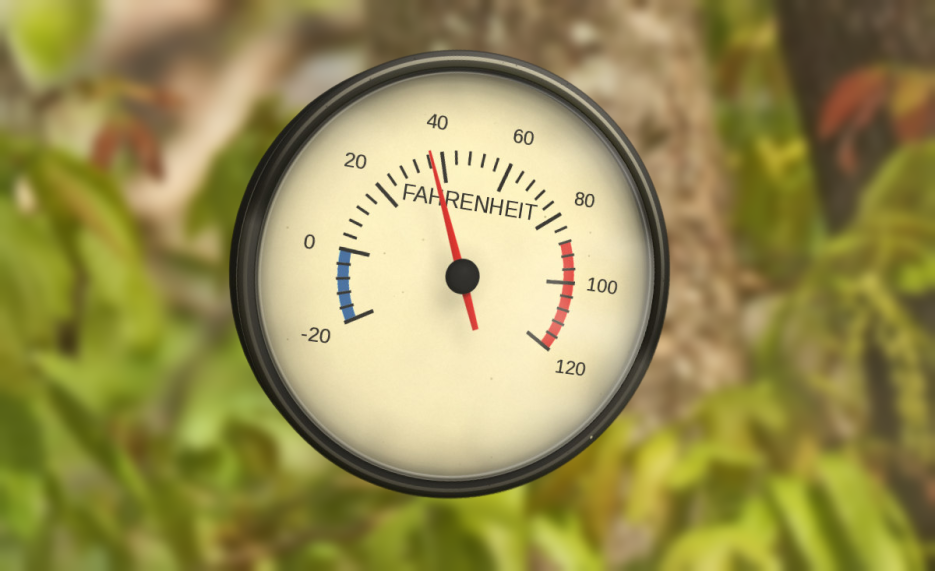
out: **36** °F
